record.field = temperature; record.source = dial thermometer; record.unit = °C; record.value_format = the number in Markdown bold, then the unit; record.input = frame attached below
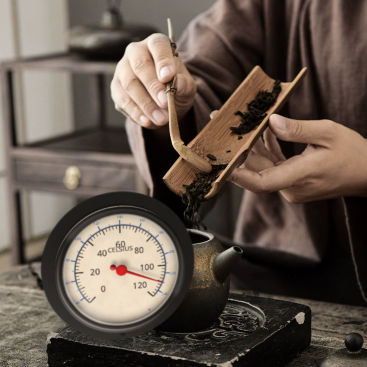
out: **110** °C
